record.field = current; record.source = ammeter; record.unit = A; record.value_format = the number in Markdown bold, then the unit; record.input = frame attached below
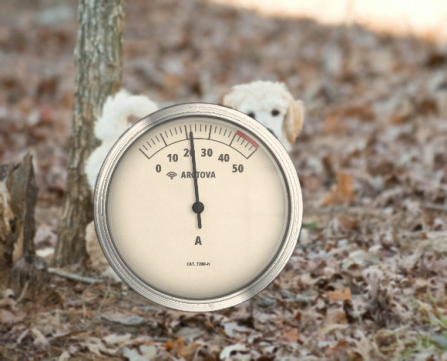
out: **22** A
